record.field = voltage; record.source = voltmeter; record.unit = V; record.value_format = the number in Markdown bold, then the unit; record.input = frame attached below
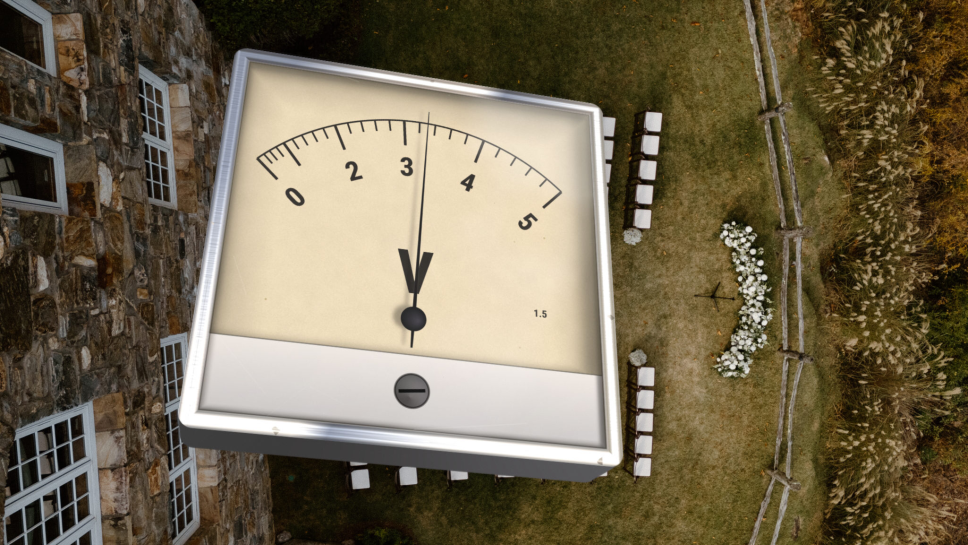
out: **3.3** V
